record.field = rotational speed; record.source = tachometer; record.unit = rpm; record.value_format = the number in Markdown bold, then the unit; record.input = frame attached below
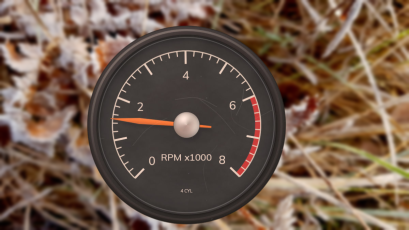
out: **1500** rpm
